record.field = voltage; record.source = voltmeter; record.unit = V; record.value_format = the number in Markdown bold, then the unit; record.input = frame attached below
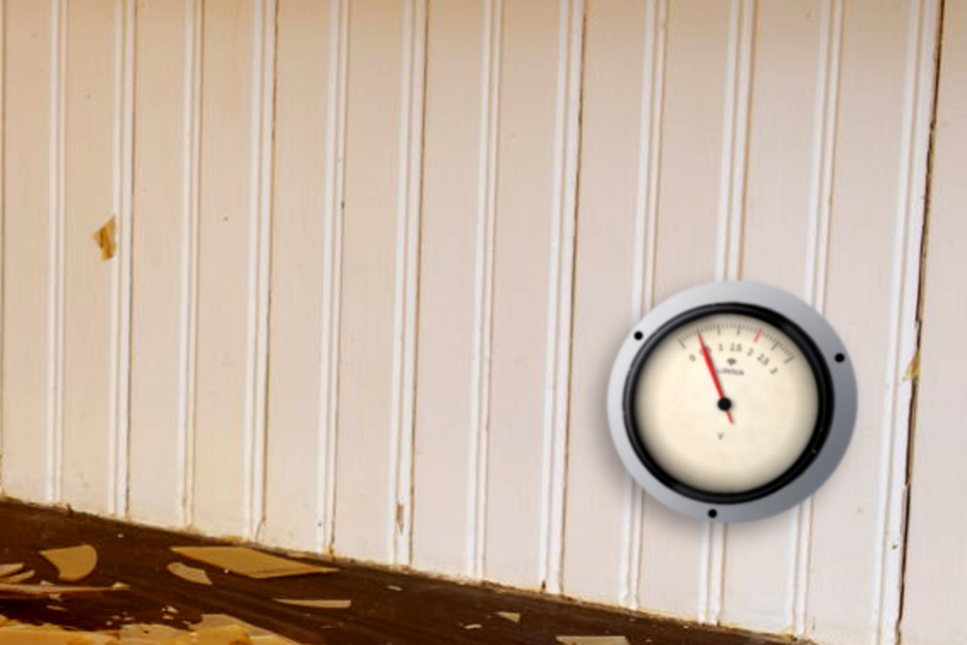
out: **0.5** V
